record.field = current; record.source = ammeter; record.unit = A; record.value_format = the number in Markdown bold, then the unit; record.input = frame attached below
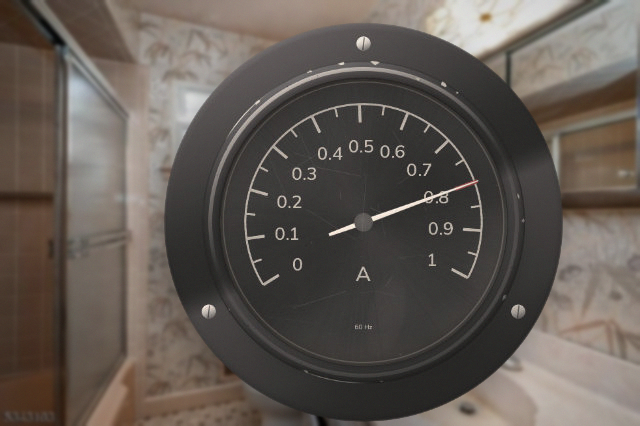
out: **0.8** A
